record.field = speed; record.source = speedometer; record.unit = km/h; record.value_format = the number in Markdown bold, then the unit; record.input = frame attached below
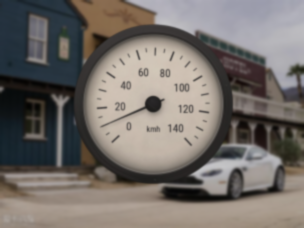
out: **10** km/h
